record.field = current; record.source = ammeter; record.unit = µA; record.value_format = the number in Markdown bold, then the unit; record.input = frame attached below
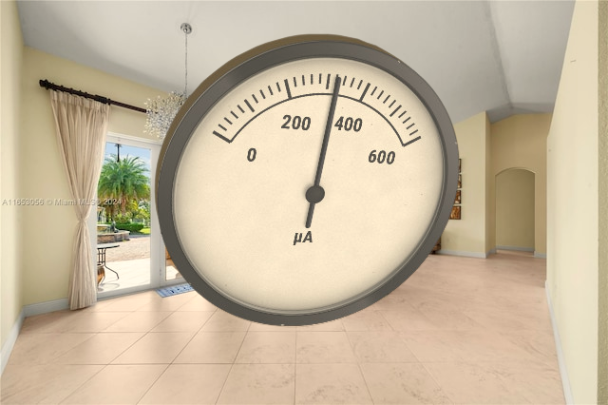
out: **320** µA
